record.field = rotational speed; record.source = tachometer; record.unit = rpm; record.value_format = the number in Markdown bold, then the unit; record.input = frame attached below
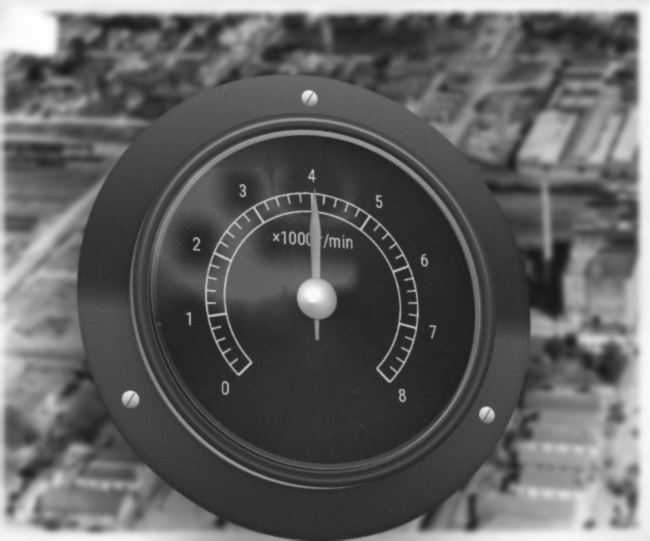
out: **4000** rpm
